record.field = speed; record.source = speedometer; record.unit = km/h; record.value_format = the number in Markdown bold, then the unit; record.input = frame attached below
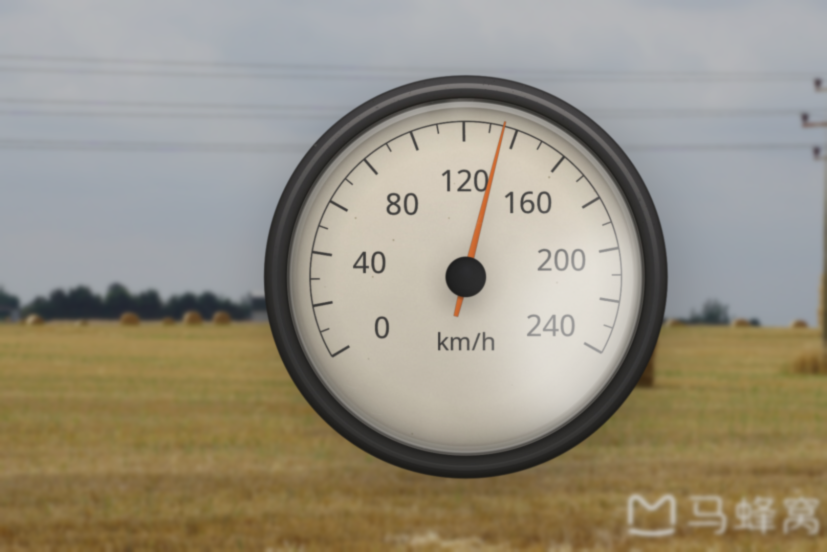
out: **135** km/h
